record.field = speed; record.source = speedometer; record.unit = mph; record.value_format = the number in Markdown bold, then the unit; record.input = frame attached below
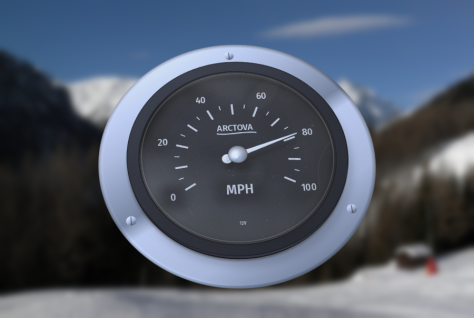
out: **80** mph
